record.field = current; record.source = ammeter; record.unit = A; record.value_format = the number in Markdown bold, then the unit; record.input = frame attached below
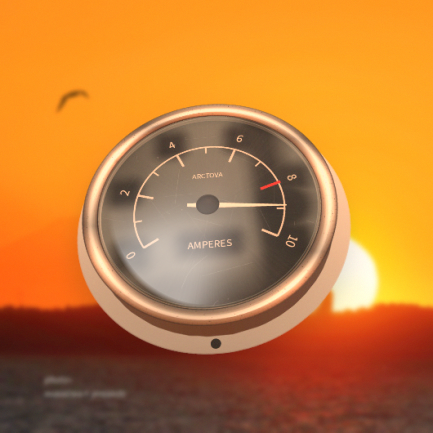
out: **9** A
